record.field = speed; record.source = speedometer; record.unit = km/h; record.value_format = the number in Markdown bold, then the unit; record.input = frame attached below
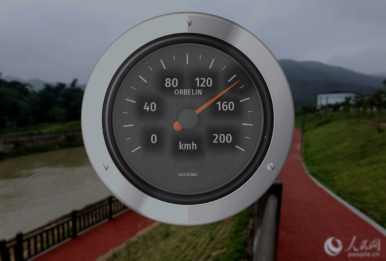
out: **145** km/h
